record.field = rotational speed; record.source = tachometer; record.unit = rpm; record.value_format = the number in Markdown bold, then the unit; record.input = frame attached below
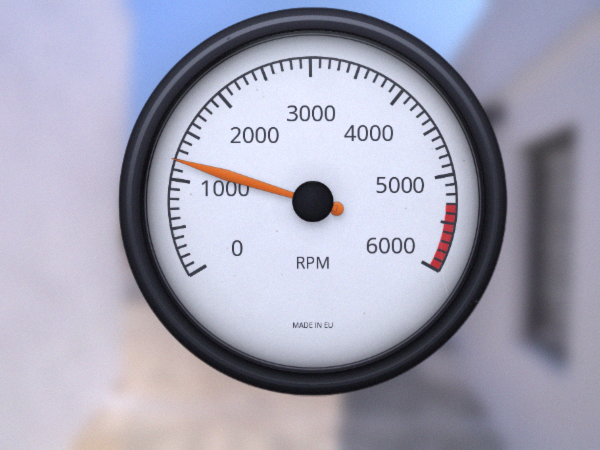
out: **1200** rpm
